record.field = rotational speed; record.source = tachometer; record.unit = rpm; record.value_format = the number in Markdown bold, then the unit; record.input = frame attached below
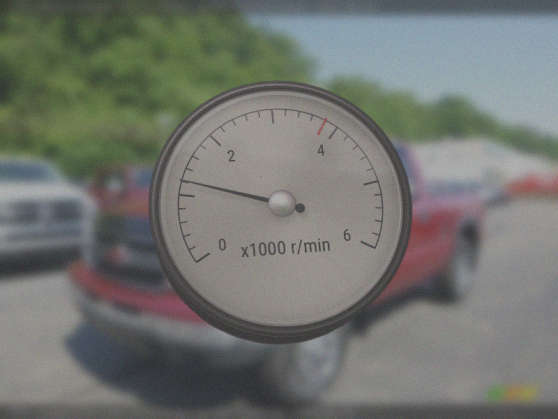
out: **1200** rpm
